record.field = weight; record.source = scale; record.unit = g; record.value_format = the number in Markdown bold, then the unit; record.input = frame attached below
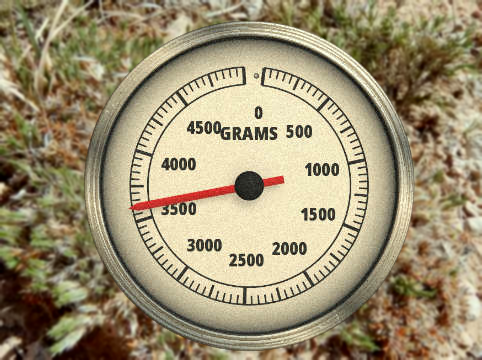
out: **3600** g
